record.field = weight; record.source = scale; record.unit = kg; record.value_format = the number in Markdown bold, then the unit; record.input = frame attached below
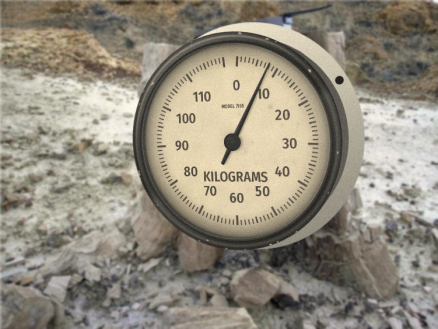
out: **8** kg
